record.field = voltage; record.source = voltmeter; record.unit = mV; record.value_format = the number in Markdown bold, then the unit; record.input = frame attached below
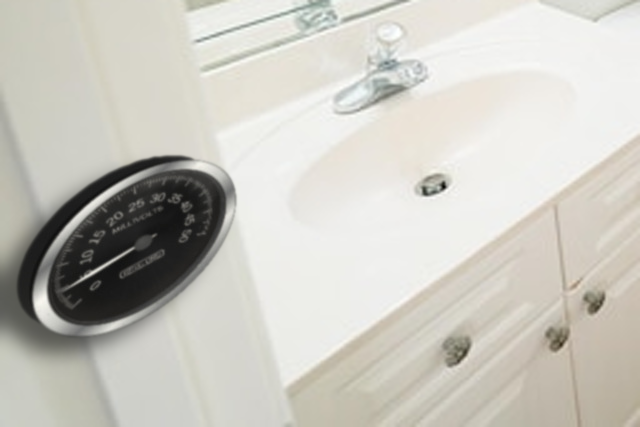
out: **5** mV
